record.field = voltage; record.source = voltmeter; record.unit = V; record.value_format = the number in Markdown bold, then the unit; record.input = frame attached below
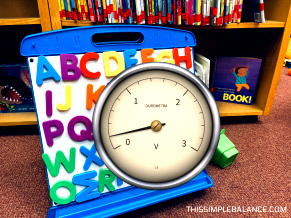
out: **0.2** V
